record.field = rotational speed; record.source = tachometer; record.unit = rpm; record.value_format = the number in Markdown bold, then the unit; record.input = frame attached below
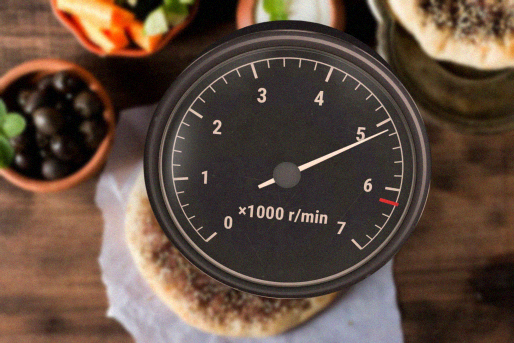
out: **5100** rpm
